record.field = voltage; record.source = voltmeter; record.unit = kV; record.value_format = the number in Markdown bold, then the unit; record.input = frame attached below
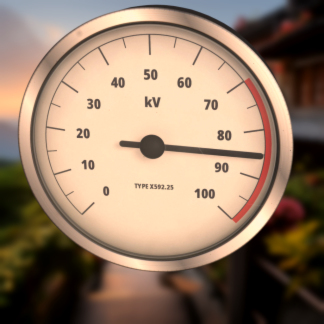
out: **85** kV
